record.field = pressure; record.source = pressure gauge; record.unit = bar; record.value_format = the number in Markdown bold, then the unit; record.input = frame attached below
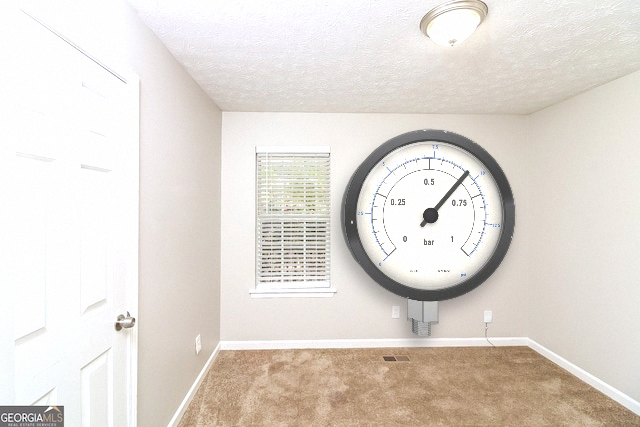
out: **0.65** bar
